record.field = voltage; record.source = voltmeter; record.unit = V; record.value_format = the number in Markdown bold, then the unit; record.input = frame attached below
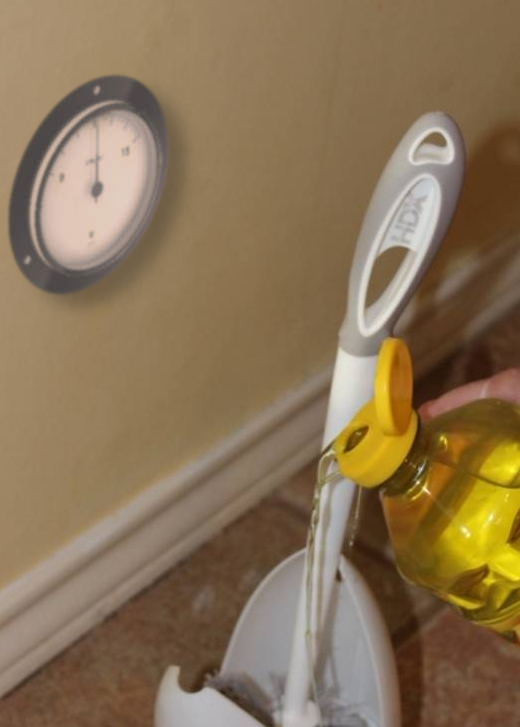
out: **7.5** V
